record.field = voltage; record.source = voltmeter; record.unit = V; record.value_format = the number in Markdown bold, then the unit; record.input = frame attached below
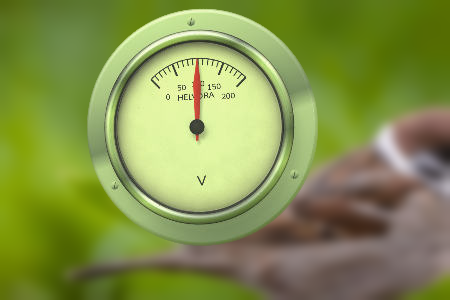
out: **100** V
